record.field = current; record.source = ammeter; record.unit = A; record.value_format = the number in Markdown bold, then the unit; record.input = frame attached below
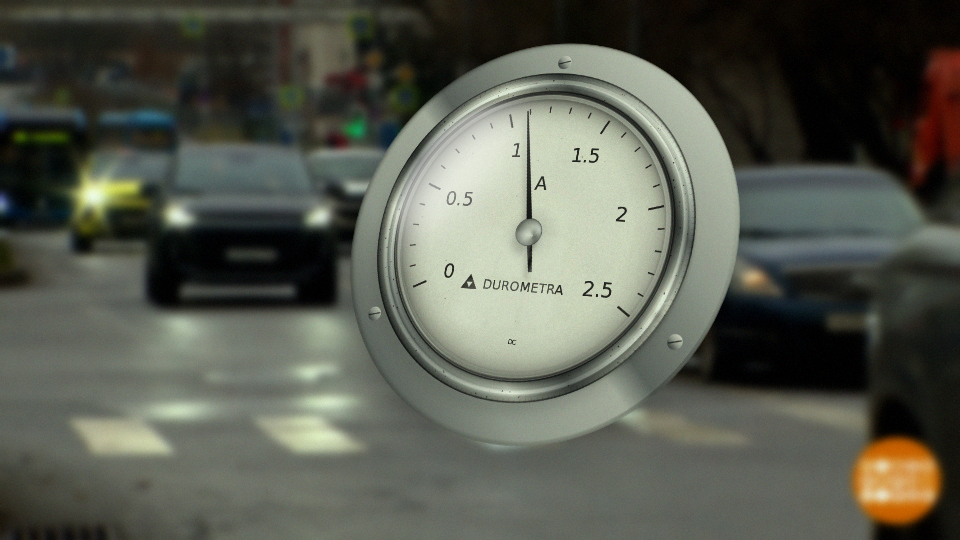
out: **1.1** A
